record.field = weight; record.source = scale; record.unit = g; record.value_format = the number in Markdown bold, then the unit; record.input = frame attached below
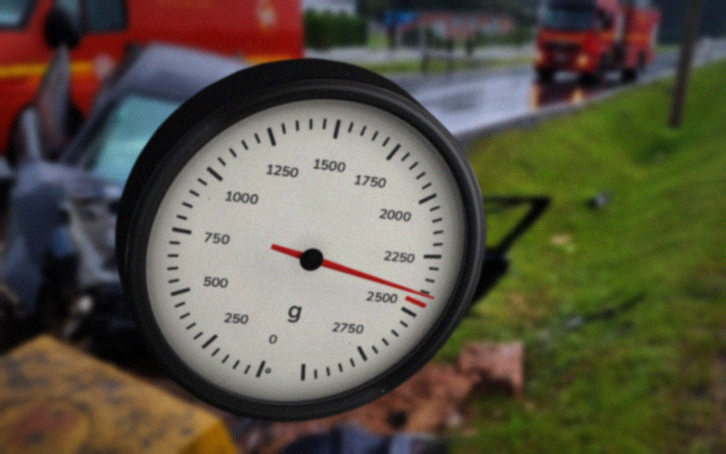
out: **2400** g
